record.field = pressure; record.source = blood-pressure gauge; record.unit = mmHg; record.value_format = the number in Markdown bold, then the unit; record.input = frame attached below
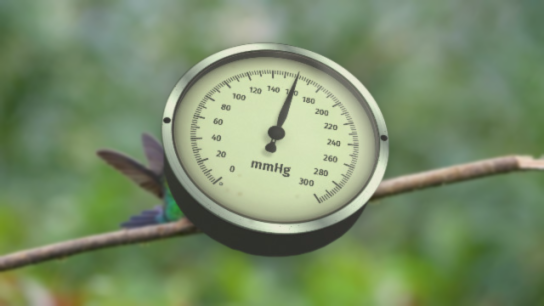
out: **160** mmHg
